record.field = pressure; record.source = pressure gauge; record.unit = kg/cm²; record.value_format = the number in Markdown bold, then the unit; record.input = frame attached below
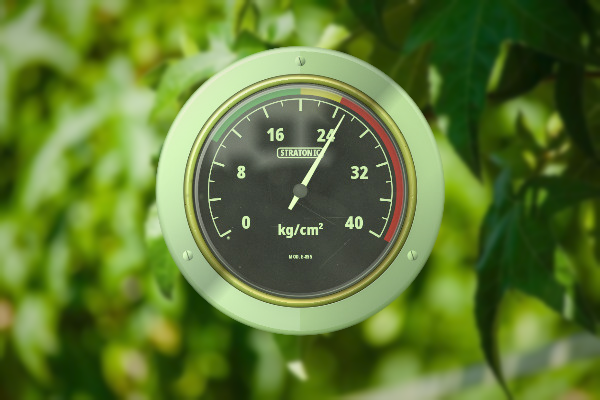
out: **25** kg/cm²
